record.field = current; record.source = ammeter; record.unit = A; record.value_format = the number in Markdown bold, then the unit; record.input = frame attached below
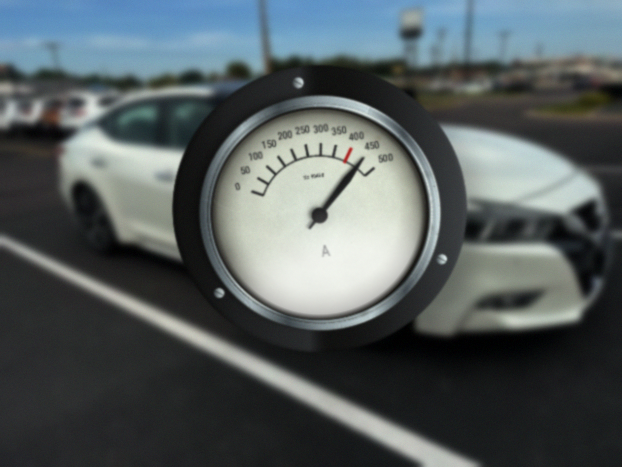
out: **450** A
